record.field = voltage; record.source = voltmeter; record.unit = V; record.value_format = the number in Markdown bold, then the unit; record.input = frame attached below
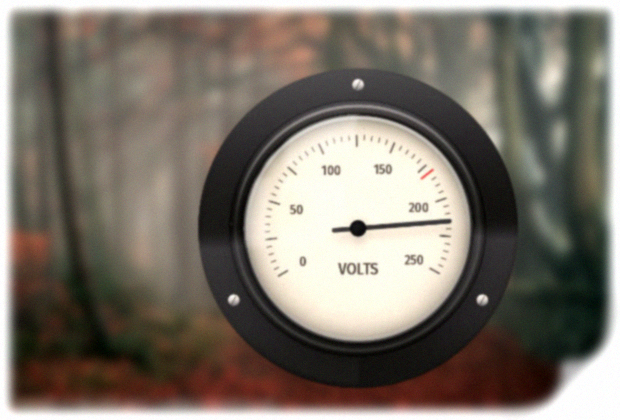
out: **215** V
